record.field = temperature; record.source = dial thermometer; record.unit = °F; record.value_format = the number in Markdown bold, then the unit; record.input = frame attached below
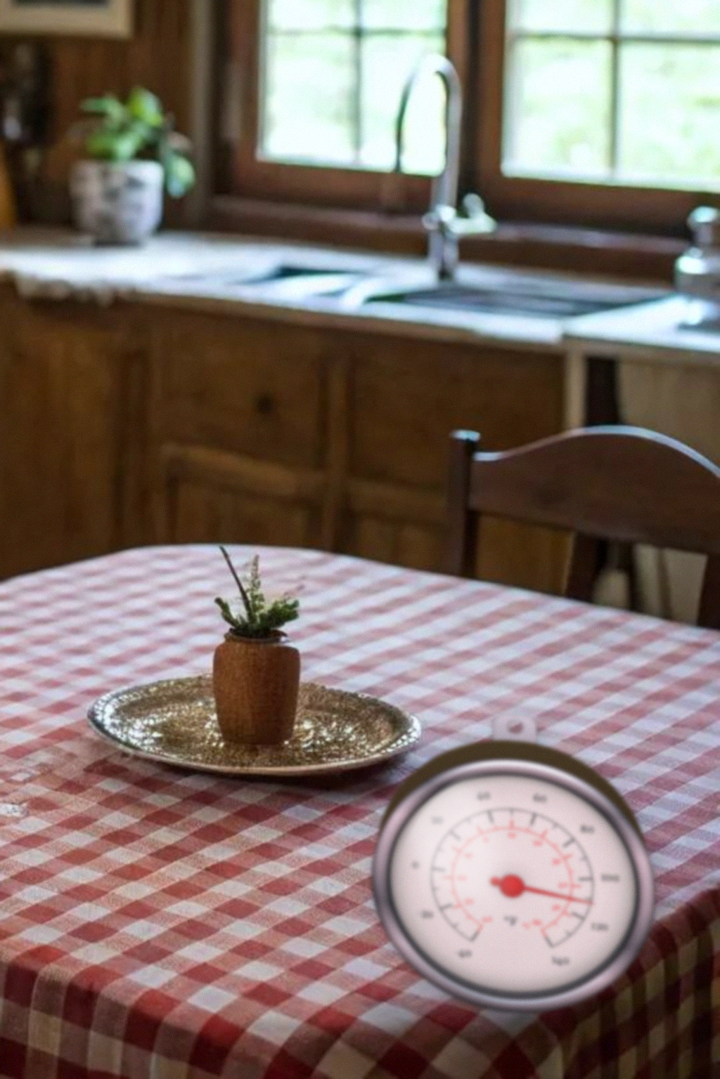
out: **110** °F
